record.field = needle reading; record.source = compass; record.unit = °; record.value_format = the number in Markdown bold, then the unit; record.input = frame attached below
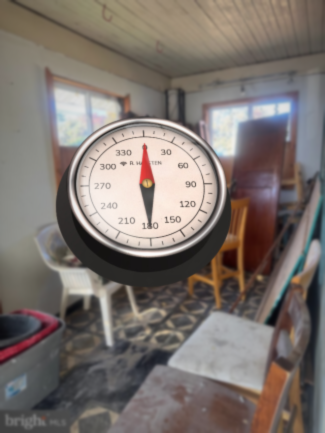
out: **0** °
